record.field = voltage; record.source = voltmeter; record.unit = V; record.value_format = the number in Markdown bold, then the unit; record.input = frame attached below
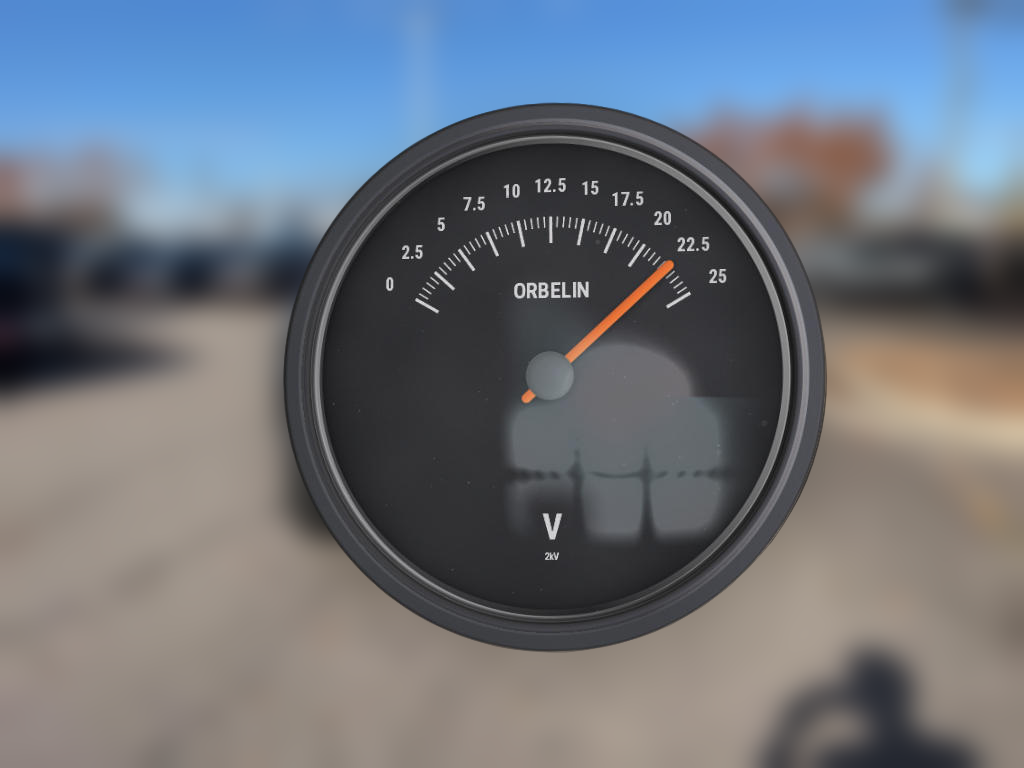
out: **22.5** V
